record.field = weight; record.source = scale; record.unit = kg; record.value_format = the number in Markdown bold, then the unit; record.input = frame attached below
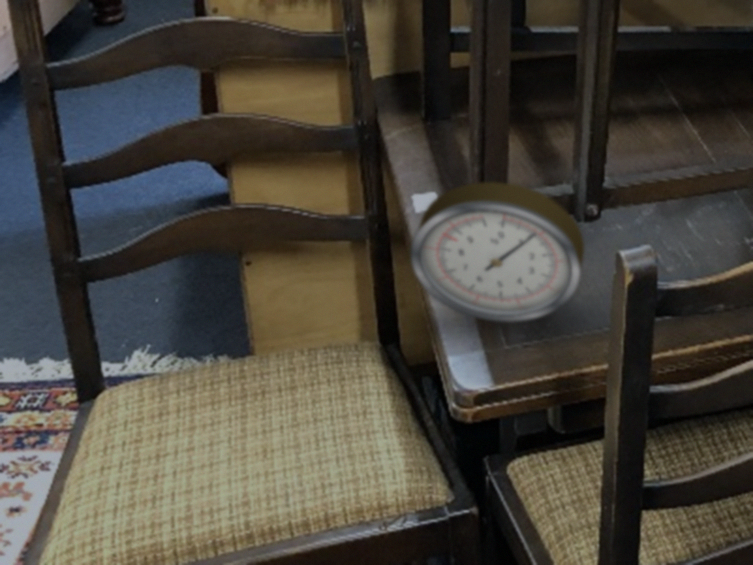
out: **1** kg
